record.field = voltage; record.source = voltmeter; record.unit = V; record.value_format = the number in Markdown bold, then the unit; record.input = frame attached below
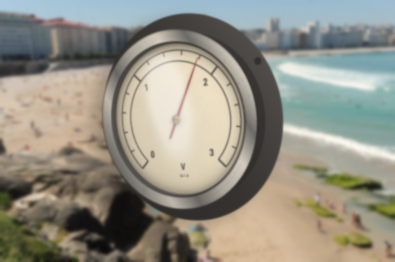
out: **1.8** V
